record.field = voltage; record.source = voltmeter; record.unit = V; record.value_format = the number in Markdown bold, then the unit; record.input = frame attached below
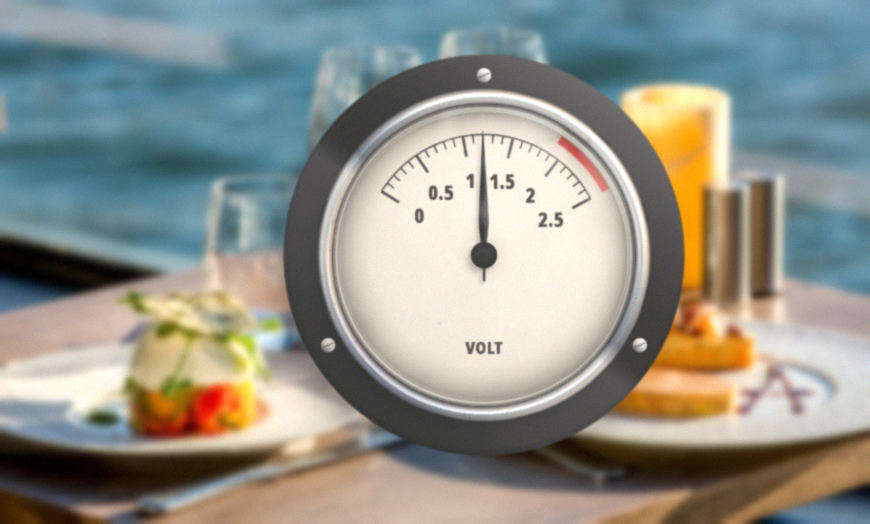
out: **1.2** V
